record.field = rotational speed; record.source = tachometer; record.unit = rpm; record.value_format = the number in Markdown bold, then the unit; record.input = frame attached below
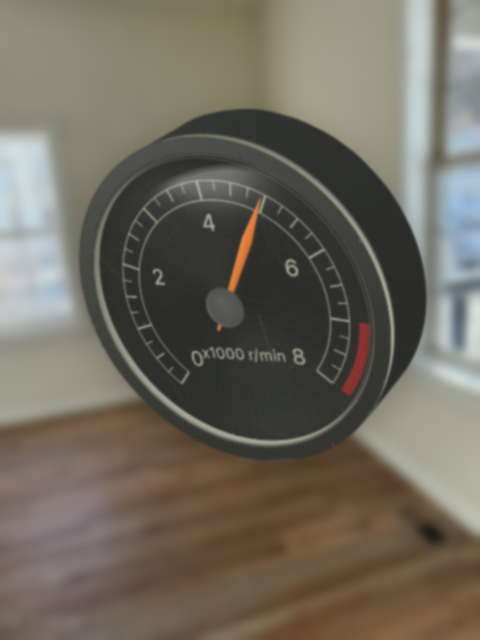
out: **5000** rpm
